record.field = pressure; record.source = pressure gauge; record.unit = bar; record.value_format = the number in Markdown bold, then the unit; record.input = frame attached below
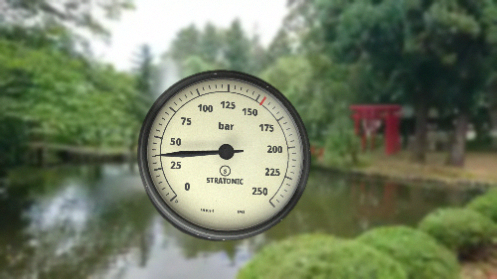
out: **35** bar
